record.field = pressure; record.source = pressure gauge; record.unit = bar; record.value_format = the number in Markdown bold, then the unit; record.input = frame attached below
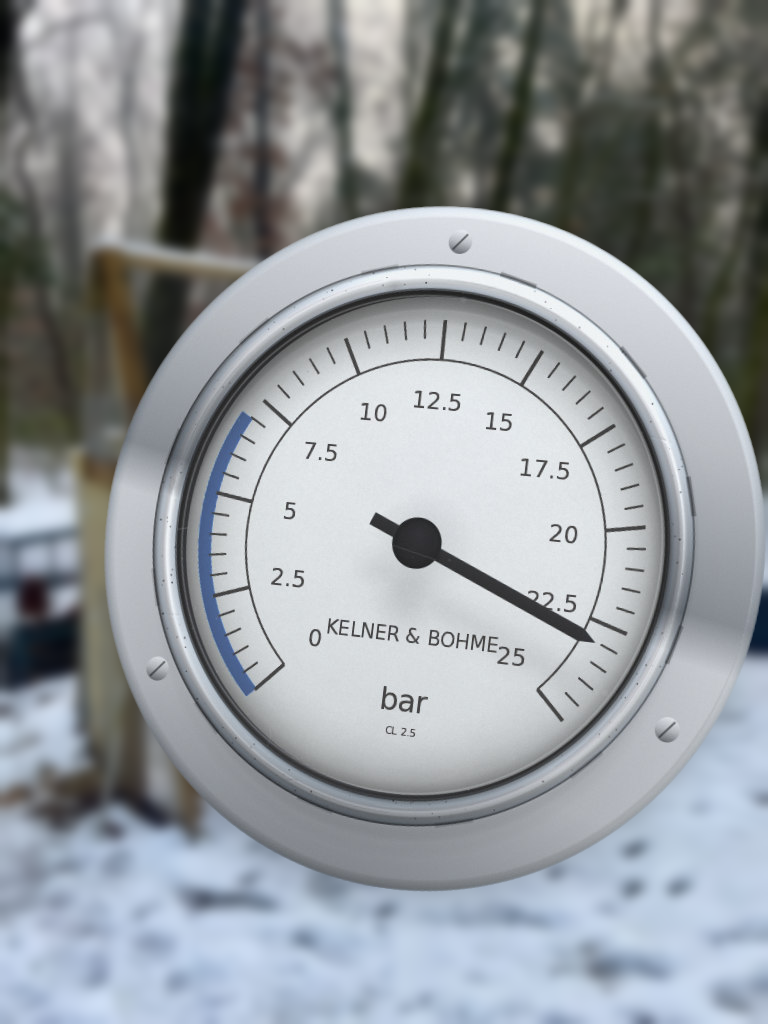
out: **23** bar
